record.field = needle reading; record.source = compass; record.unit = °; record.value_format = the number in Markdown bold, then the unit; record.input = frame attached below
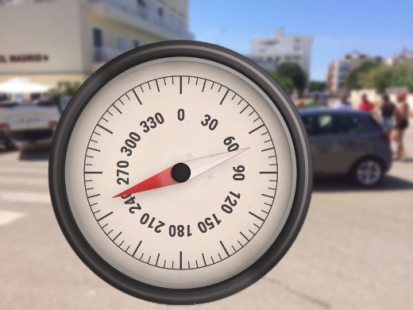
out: **250** °
